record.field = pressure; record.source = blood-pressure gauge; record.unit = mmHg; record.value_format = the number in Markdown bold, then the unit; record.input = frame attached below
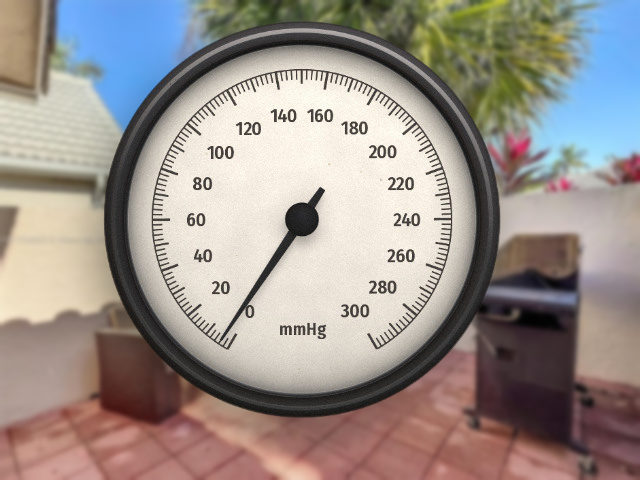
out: **4** mmHg
